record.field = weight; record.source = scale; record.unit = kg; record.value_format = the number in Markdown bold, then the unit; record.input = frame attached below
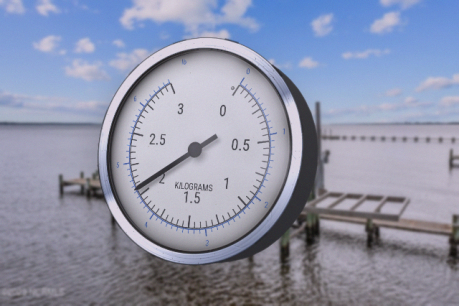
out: **2.05** kg
